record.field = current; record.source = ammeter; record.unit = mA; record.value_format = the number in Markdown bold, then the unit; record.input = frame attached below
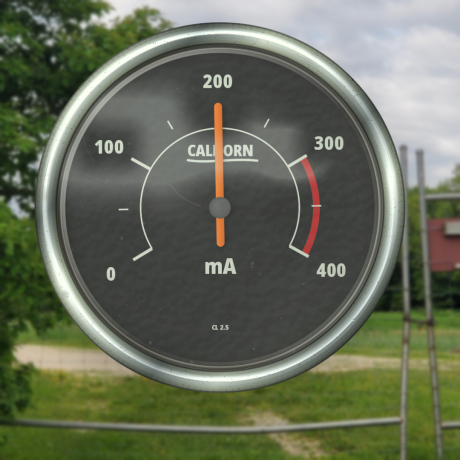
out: **200** mA
